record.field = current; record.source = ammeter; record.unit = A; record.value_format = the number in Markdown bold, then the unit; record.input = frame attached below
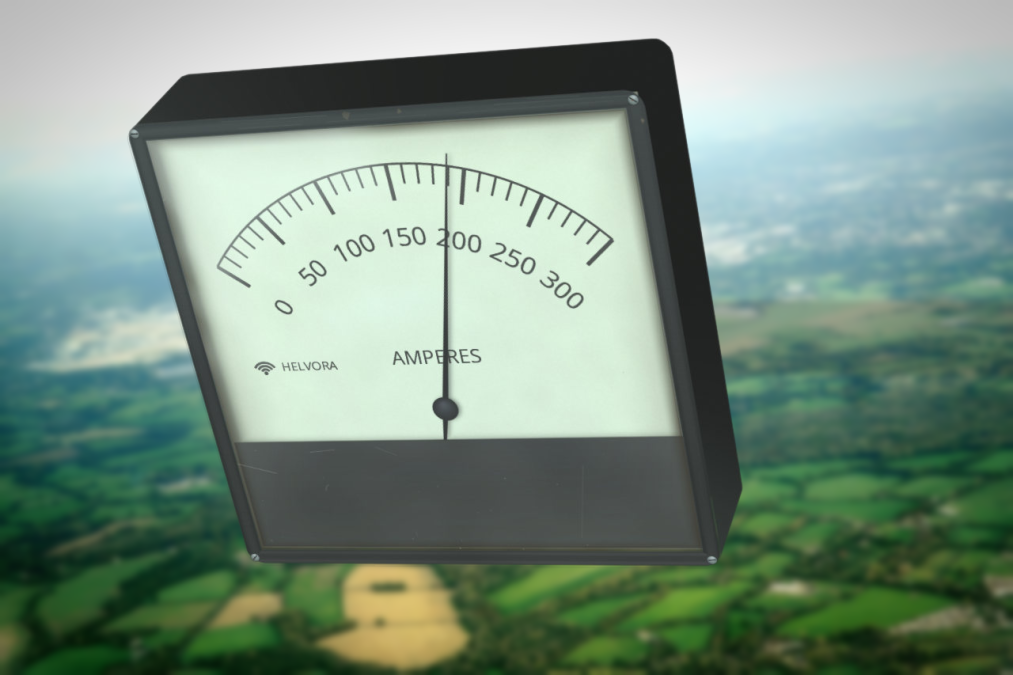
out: **190** A
